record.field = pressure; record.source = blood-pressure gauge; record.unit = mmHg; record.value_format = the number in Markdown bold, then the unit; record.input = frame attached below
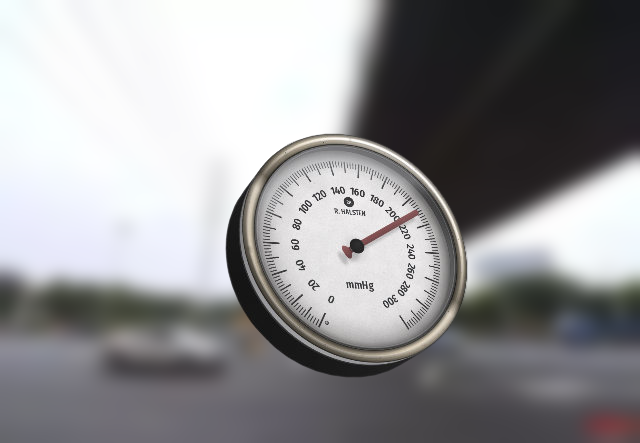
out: **210** mmHg
